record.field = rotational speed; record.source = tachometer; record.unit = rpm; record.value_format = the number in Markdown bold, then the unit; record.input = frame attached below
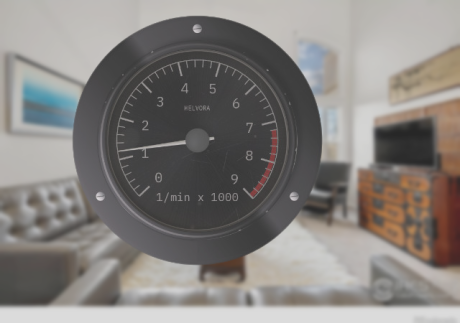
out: **1200** rpm
